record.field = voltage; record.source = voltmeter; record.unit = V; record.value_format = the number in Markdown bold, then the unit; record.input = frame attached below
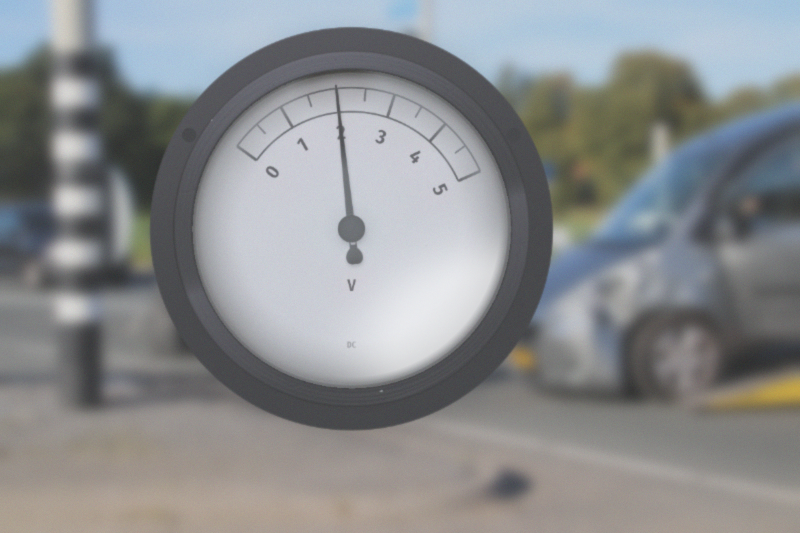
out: **2** V
